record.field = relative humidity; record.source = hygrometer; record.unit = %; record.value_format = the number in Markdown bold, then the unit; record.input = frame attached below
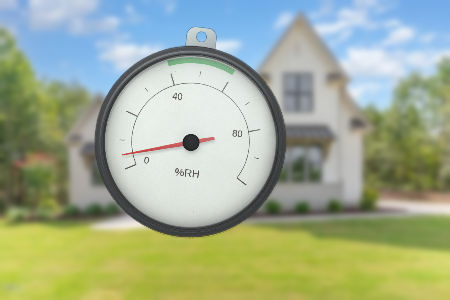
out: **5** %
